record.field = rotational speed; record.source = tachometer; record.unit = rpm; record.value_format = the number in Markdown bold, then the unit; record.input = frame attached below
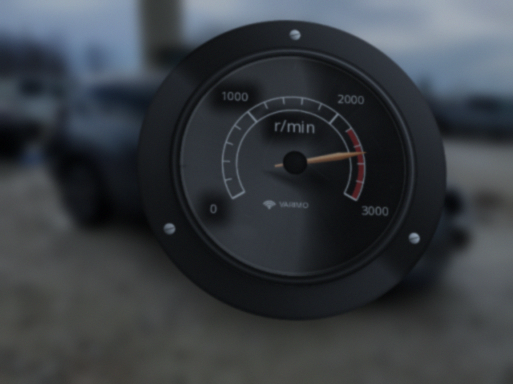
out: **2500** rpm
